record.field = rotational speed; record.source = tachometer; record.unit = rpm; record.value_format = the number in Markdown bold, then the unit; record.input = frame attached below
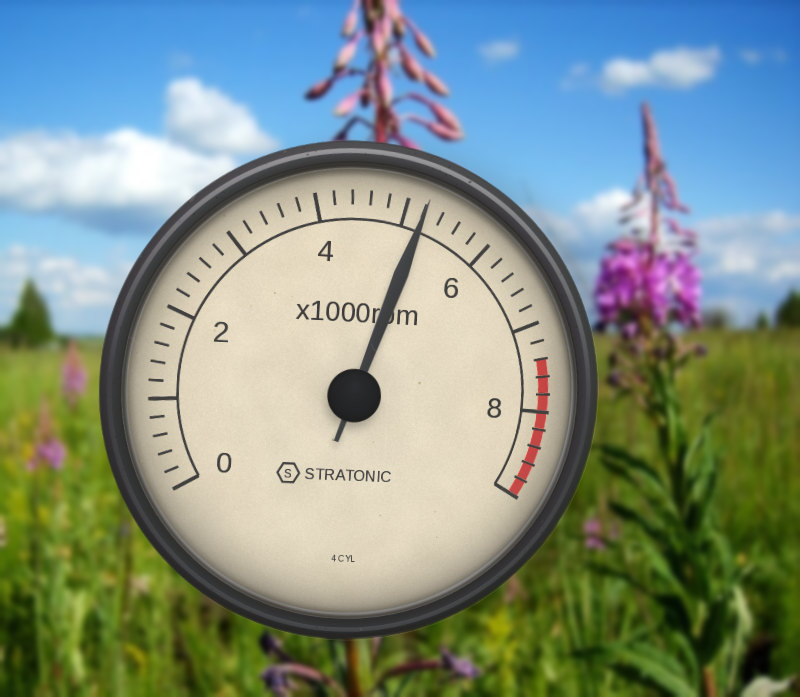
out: **5200** rpm
